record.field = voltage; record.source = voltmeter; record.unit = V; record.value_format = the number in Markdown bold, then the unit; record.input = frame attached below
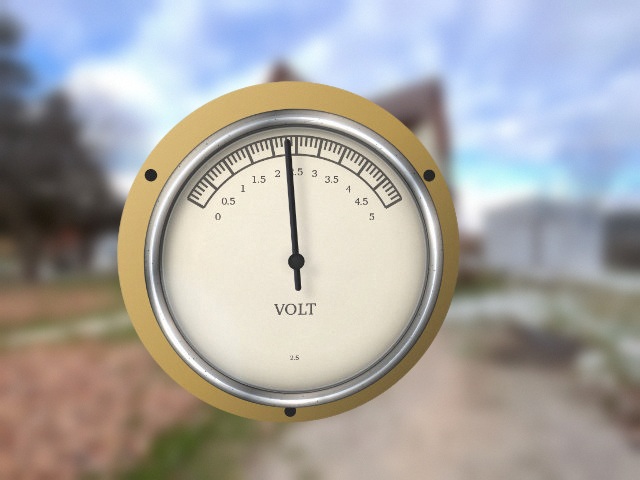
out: **2.3** V
